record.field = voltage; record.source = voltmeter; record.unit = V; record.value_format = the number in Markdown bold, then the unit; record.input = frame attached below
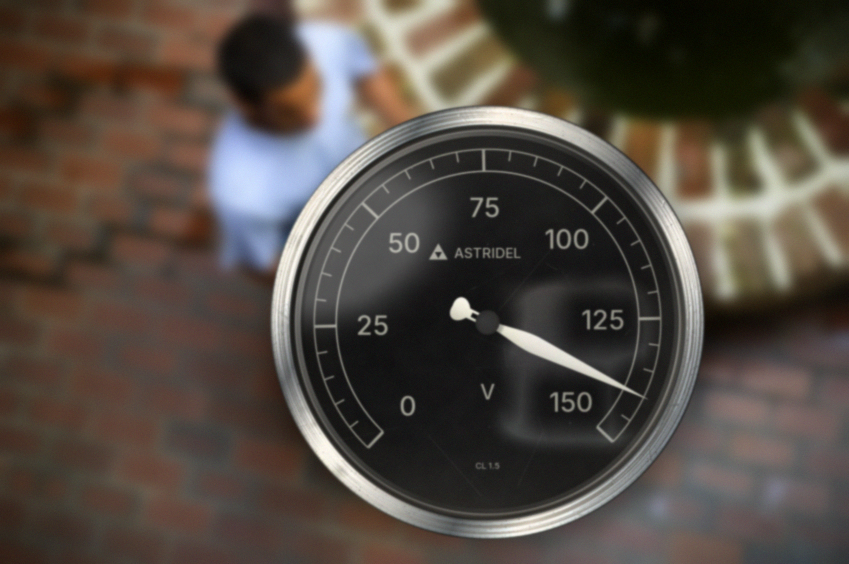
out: **140** V
